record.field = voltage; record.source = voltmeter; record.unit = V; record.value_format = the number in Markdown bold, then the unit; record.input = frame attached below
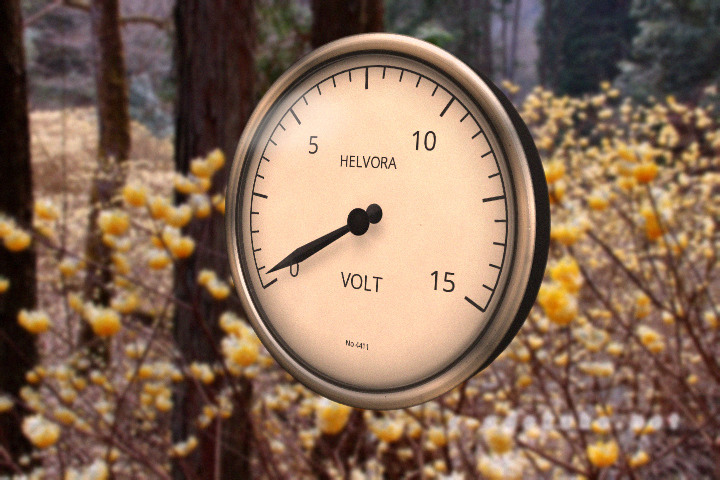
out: **0.25** V
